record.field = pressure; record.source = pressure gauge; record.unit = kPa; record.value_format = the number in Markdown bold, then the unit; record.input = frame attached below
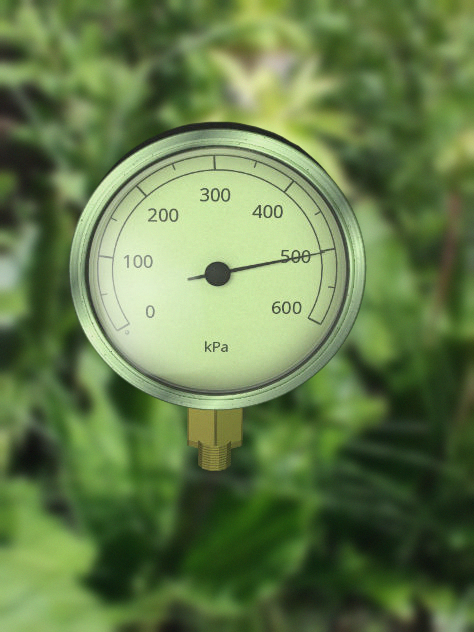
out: **500** kPa
